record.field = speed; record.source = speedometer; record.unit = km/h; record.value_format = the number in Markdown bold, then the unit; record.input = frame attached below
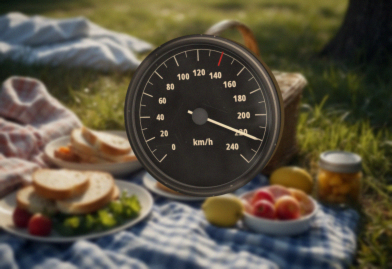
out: **220** km/h
